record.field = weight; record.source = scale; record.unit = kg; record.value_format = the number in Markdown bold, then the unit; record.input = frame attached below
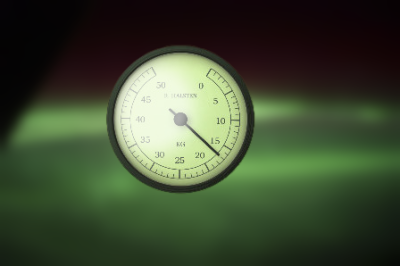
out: **17** kg
